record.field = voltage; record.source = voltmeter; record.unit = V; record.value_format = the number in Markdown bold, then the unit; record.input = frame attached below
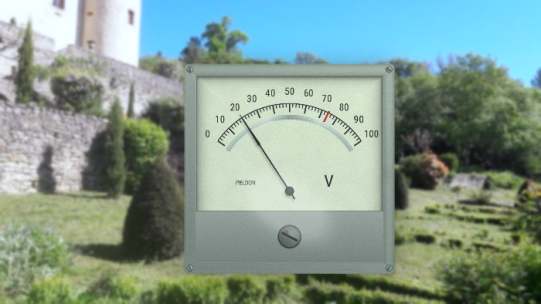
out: **20** V
